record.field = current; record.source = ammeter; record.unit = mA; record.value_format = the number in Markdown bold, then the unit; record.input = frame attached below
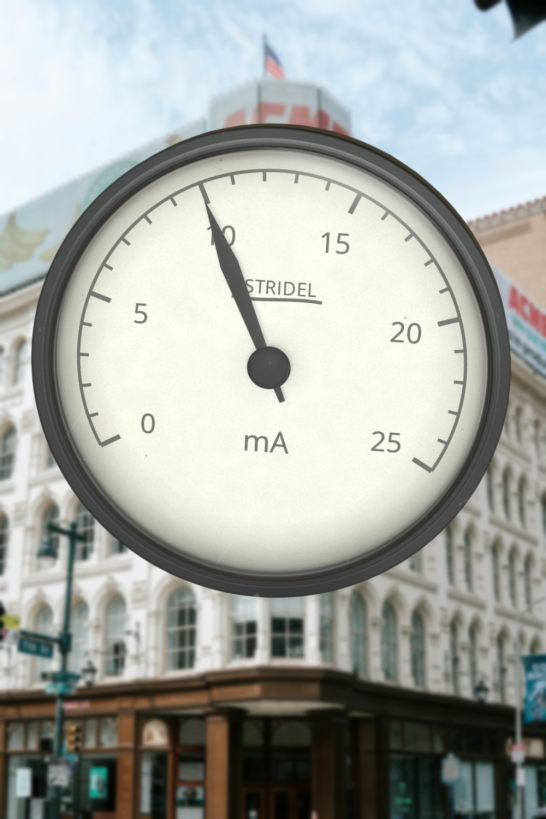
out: **10** mA
